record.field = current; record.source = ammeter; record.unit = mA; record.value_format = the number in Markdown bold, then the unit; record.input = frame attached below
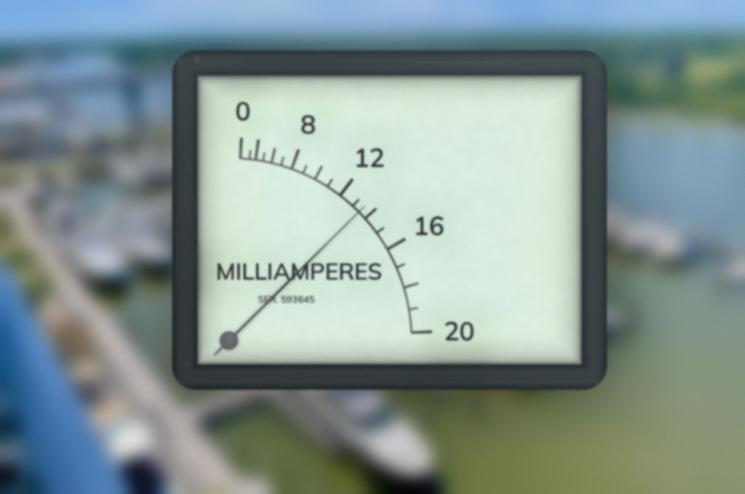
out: **13.5** mA
